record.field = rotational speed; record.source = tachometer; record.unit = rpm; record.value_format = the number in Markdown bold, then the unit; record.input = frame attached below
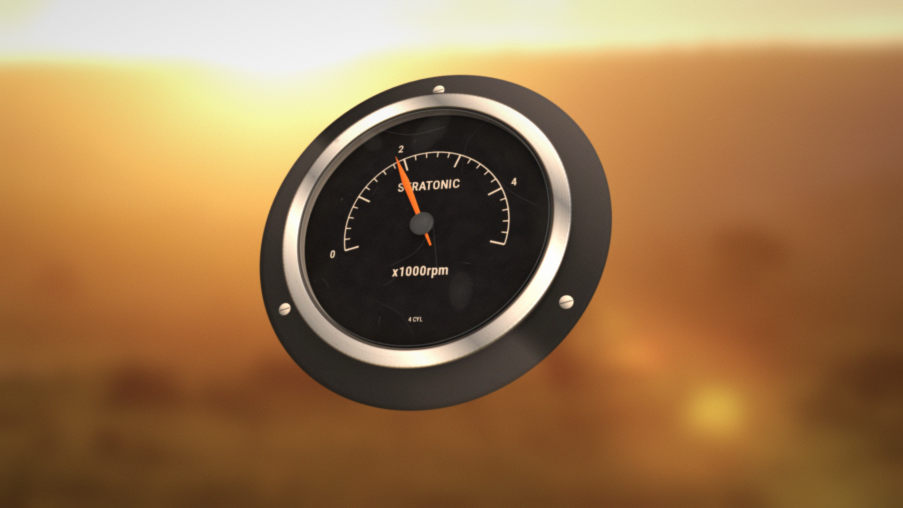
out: **1900** rpm
